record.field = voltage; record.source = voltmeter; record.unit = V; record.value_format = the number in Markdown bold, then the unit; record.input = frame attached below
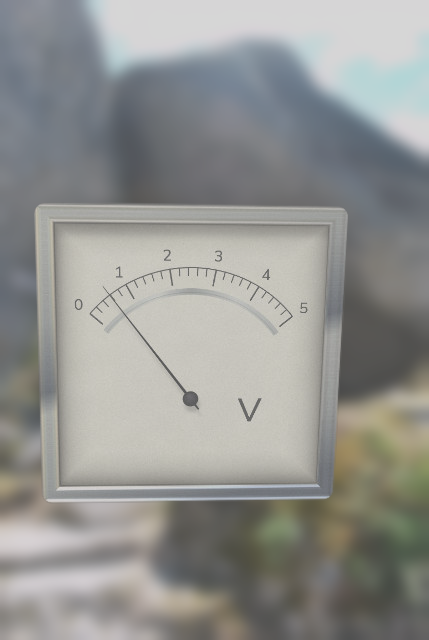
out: **0.6** V
